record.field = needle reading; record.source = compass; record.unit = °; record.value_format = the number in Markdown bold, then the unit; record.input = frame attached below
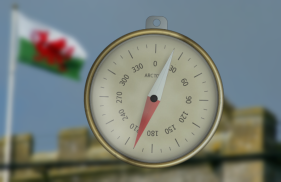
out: **200** °
